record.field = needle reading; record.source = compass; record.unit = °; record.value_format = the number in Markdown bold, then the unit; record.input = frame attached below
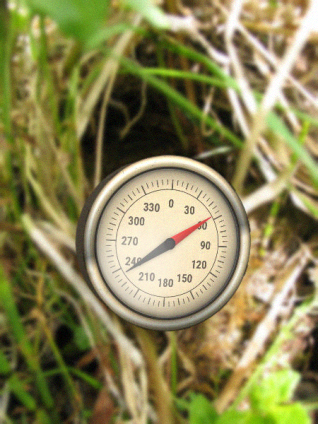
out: **55** °
